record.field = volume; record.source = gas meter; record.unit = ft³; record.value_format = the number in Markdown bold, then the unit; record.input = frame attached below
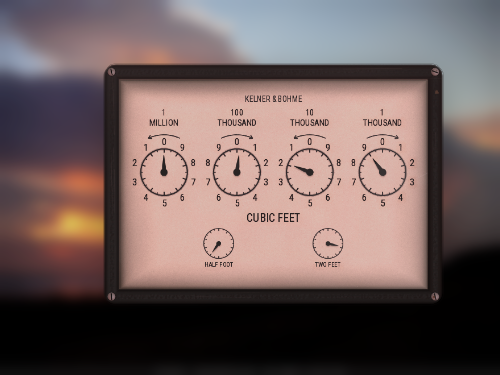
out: **1900** ft³
